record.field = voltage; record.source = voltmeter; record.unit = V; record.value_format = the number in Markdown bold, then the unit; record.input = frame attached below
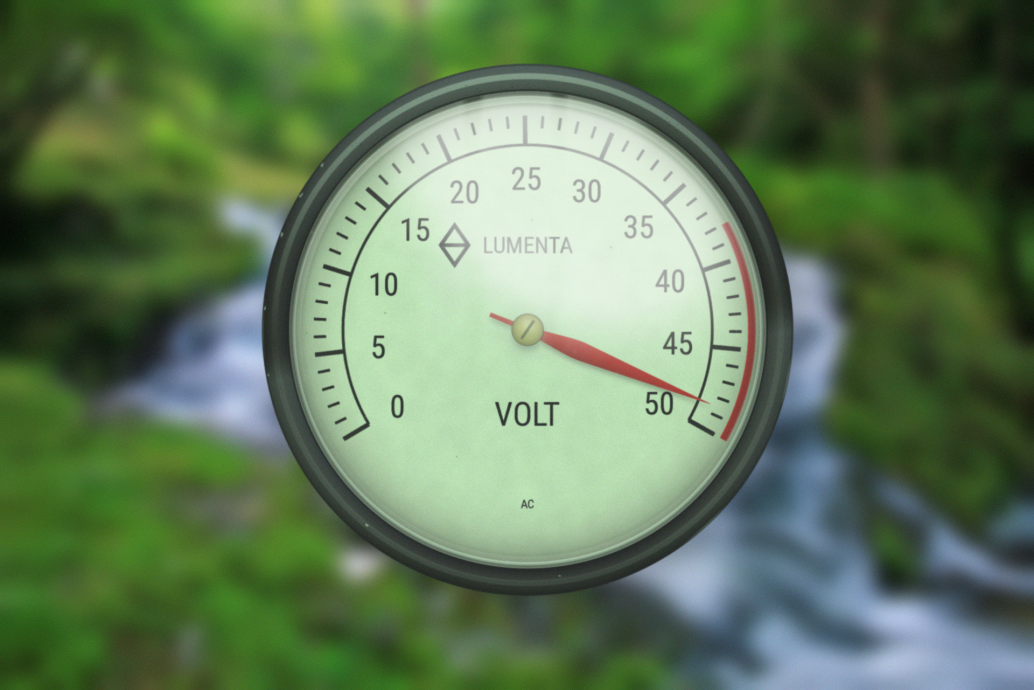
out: **48.5** V
